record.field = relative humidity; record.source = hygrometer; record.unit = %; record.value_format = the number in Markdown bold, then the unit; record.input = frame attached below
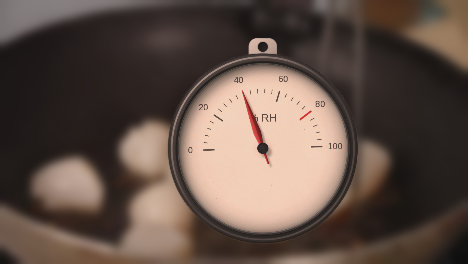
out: **40** %
